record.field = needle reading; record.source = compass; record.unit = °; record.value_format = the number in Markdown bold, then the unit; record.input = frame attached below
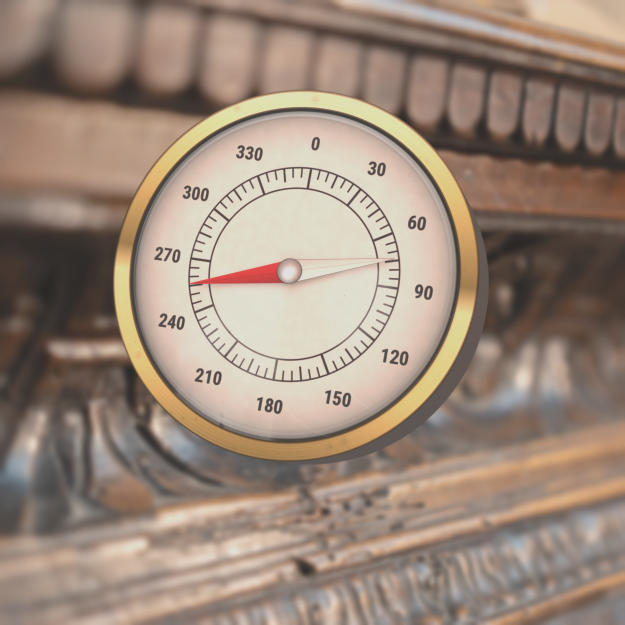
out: **255** °
